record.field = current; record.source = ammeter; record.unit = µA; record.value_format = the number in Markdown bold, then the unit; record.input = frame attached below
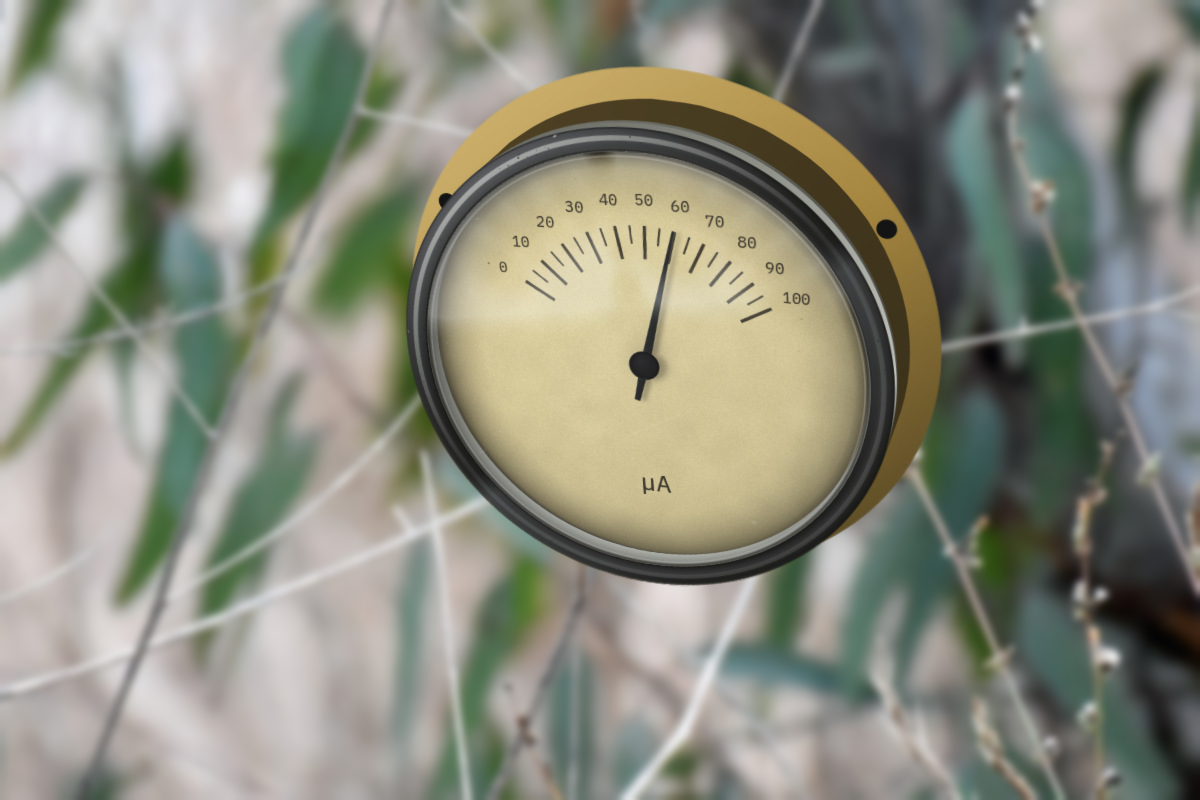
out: **60** µA
